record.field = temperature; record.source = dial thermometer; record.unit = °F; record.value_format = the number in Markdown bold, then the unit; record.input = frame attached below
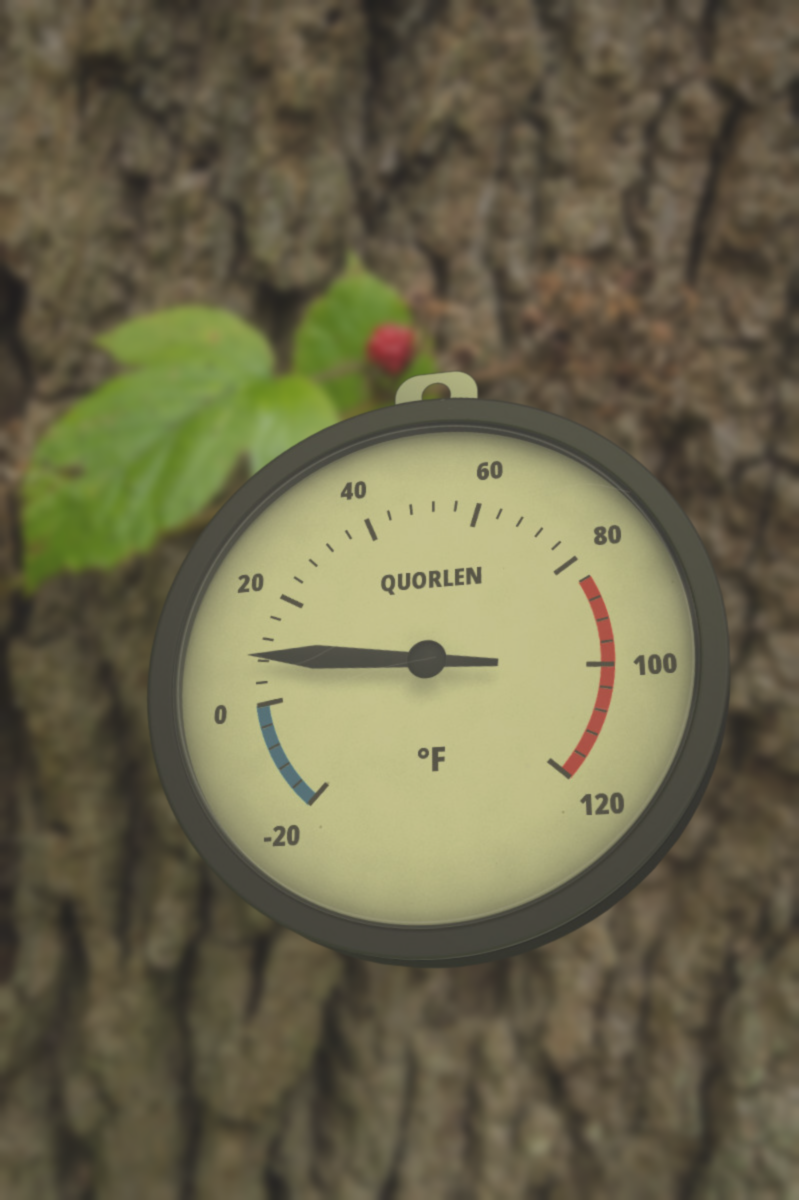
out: **8** °F
